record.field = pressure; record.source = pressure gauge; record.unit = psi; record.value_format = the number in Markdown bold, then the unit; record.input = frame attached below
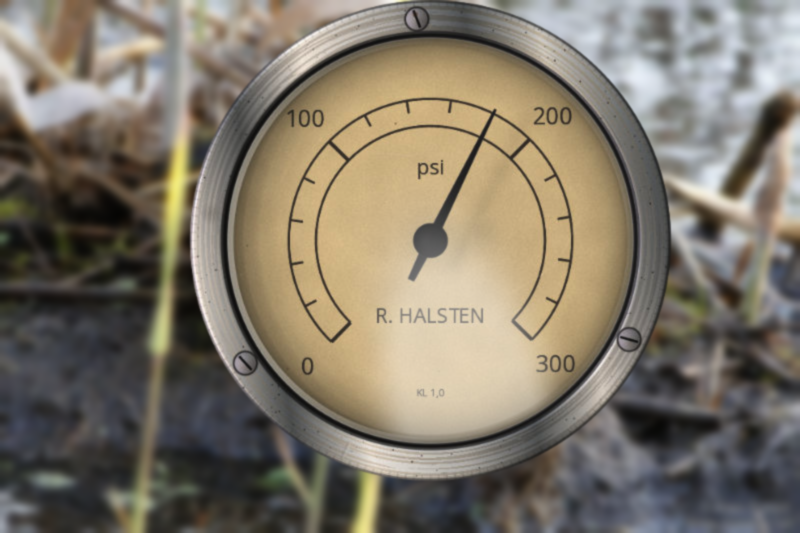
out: **180** psi
